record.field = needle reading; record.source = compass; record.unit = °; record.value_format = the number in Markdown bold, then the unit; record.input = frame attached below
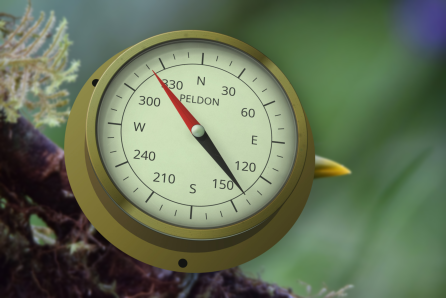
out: **320** °
